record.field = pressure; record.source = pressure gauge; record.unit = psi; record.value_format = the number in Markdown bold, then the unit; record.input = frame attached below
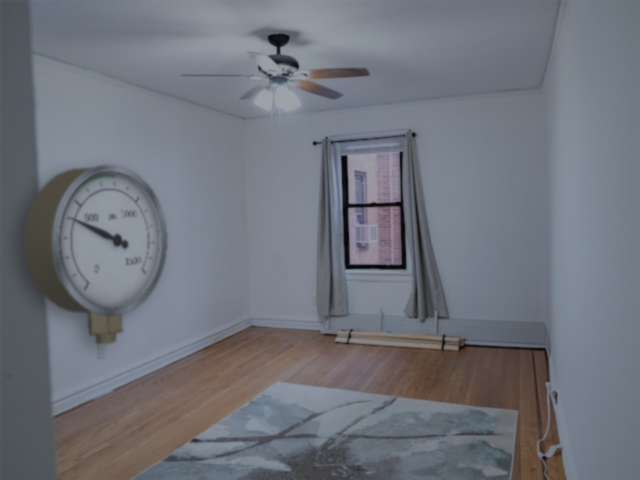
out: **400** psi
